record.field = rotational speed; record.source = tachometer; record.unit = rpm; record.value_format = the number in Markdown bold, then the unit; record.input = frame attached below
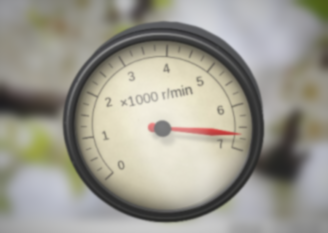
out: **6625** rpm
